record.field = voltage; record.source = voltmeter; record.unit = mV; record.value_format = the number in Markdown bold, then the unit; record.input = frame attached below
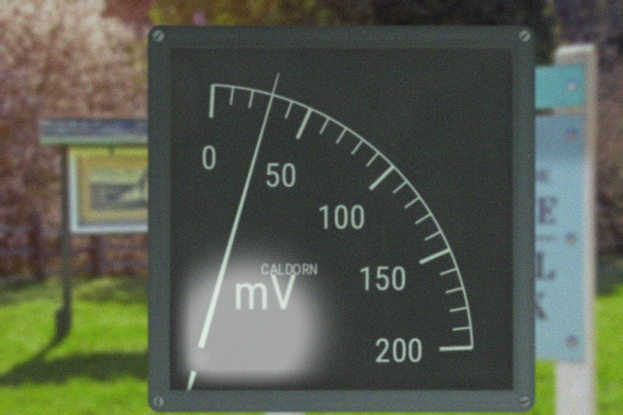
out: **30** mV
